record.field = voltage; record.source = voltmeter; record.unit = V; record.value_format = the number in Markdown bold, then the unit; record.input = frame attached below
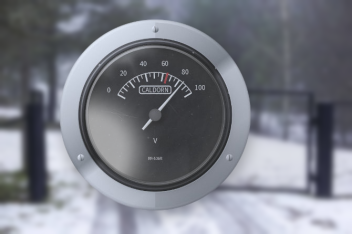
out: **85** V
